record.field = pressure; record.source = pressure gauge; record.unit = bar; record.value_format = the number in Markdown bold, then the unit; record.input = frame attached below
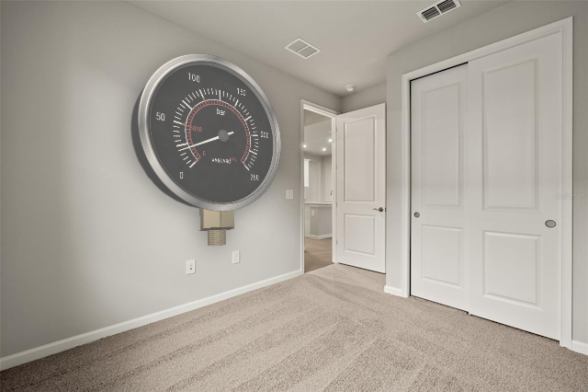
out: **20** bar
